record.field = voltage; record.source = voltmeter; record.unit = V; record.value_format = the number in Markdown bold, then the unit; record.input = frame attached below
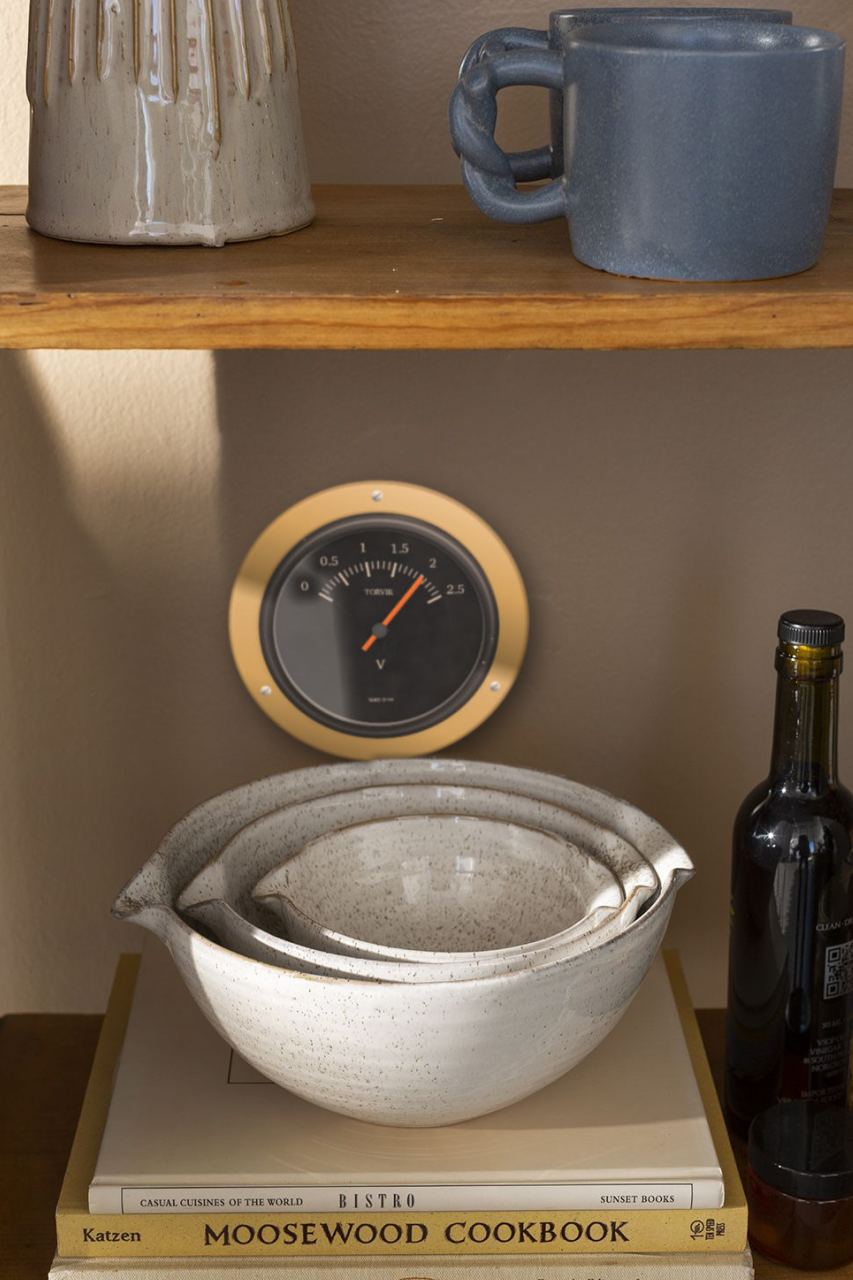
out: **2** V
